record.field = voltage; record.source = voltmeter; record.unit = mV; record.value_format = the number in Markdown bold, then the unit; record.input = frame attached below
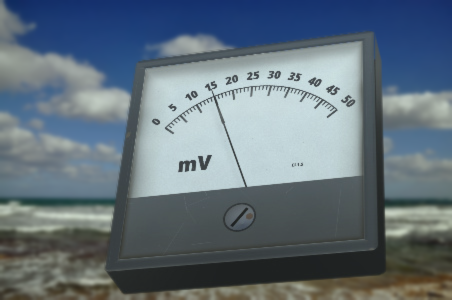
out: **15** mV
